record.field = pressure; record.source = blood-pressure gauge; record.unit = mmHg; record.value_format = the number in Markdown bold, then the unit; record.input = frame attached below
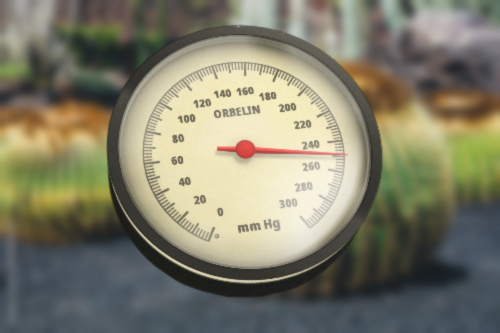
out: **250** mmHg
